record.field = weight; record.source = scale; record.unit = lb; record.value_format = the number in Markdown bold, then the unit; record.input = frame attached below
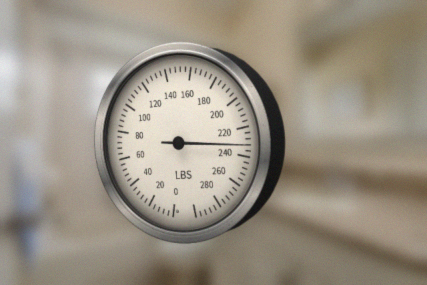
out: **232** lb
